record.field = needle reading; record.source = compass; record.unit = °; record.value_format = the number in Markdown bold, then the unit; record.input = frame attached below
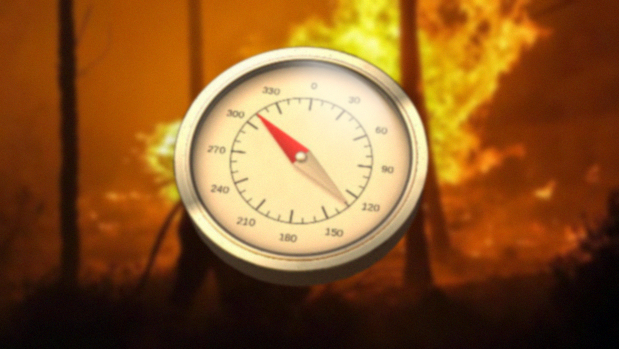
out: **310** °
